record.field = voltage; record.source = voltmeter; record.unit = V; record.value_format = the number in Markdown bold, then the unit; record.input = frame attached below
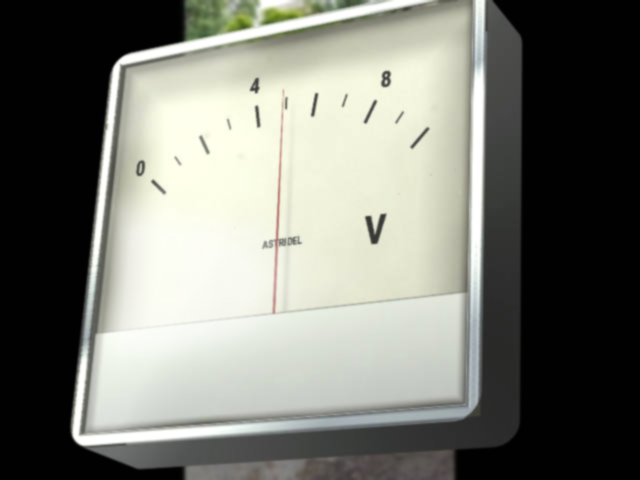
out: **5** V
